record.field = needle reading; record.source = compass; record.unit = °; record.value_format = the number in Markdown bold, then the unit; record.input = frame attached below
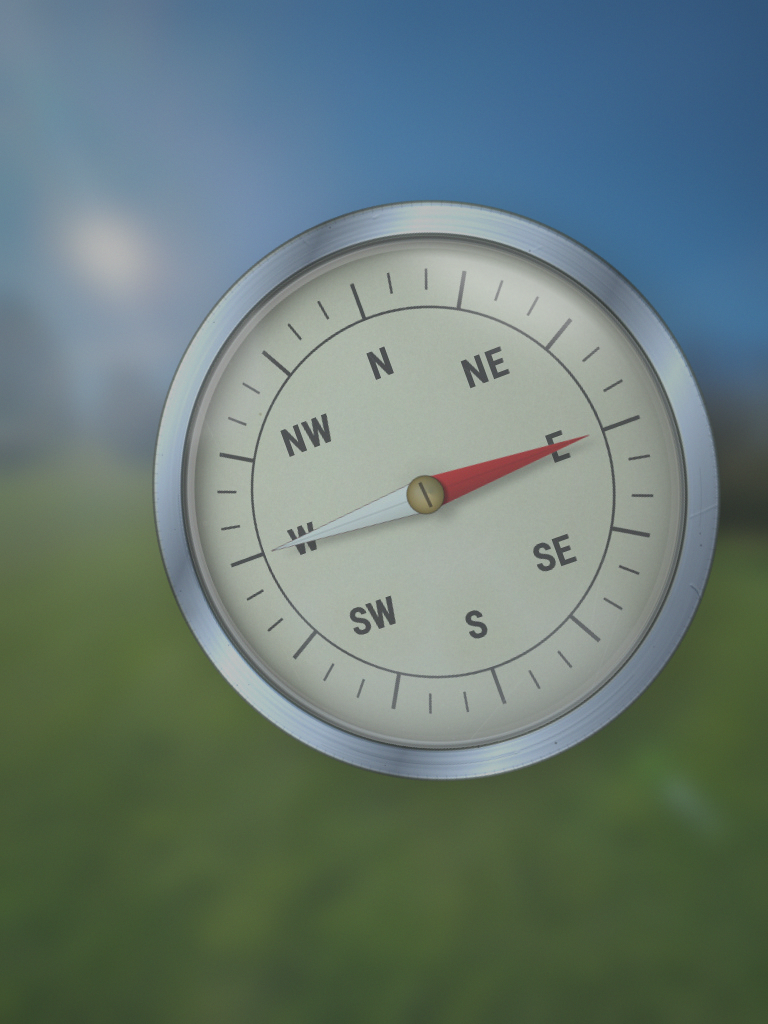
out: **90** °
